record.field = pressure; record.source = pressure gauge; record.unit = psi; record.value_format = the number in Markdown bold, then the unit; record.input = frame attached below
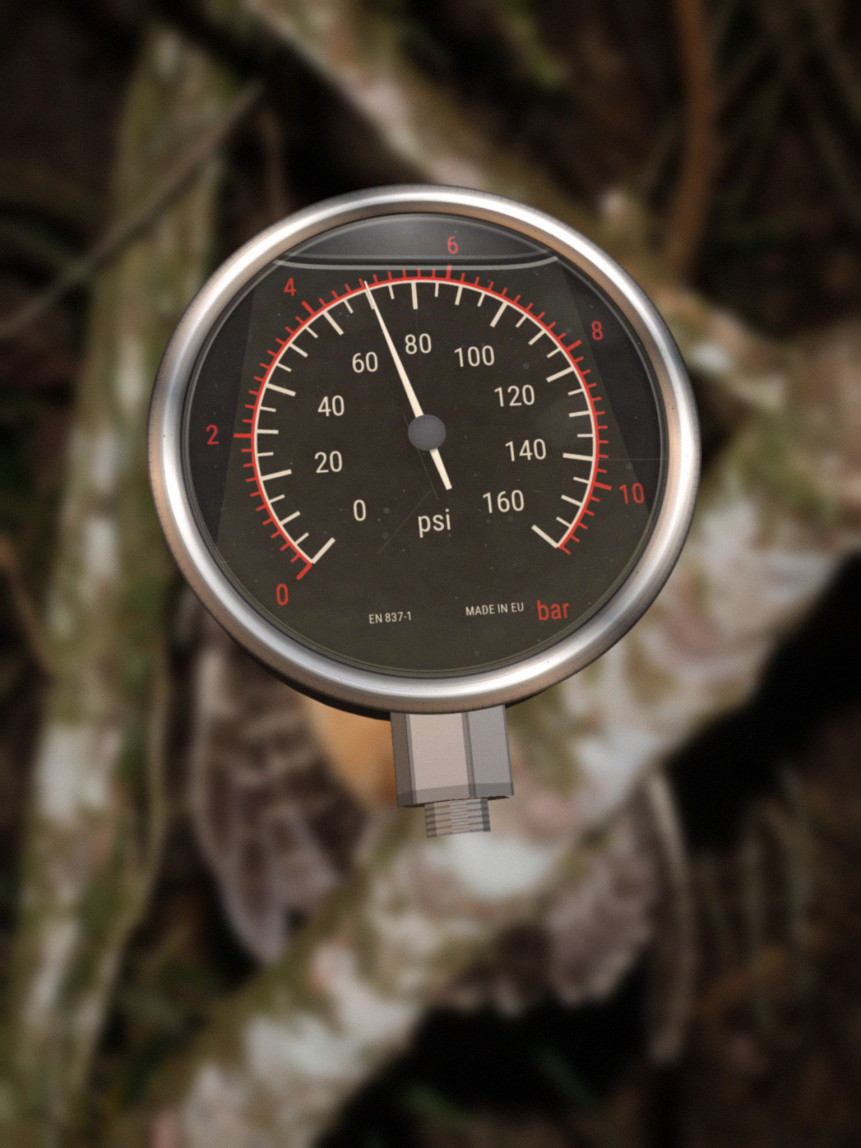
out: **70** psi
